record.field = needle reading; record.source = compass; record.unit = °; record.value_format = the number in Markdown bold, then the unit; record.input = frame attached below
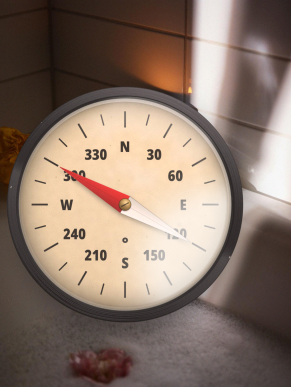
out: **300** °
